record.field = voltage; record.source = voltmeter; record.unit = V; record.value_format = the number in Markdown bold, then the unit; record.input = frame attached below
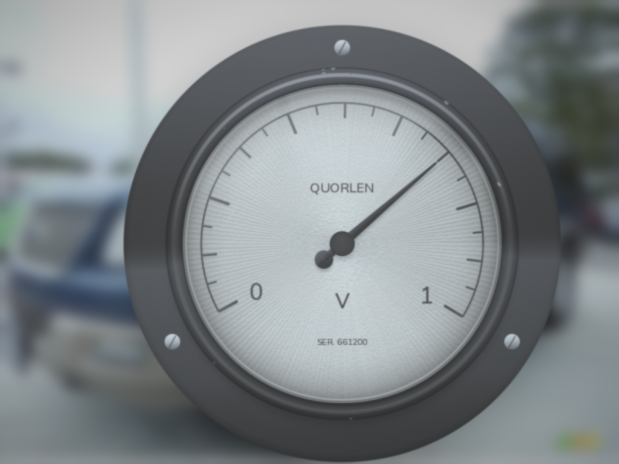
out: **0.7** V
